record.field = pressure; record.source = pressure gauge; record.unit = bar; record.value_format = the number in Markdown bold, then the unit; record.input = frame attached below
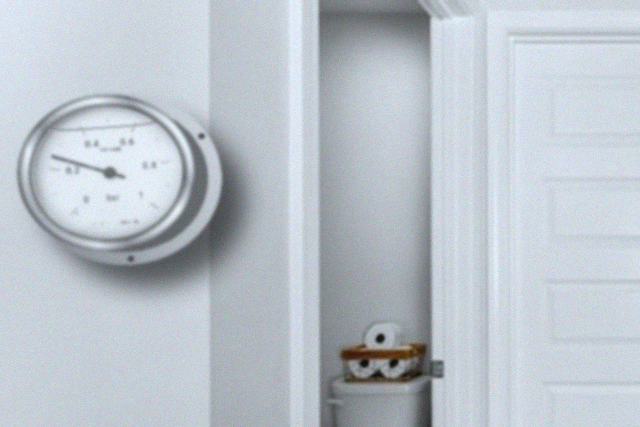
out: **0.25** bar
